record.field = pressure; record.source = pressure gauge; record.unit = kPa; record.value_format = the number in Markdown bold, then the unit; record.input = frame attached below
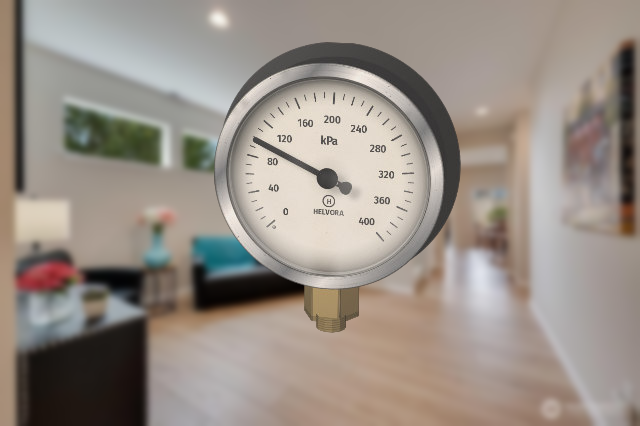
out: **100** kPa
